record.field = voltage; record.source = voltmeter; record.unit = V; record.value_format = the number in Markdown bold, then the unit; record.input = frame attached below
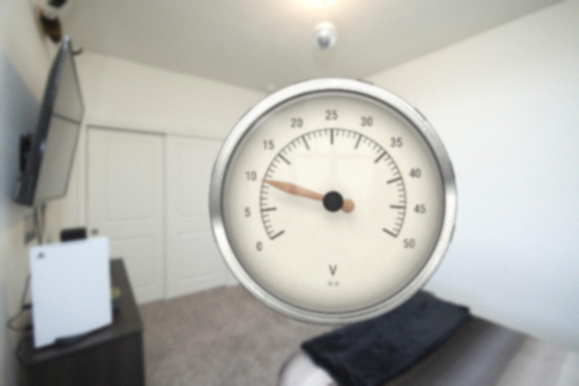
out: **10** V
